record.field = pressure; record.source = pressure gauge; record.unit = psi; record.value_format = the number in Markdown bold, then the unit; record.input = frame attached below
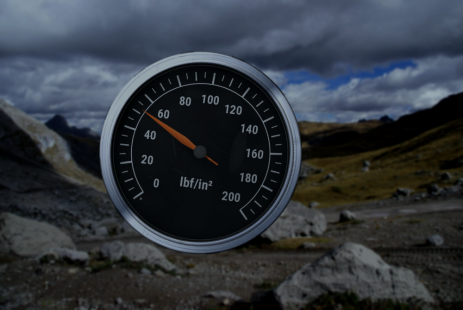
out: **52.5** psi
